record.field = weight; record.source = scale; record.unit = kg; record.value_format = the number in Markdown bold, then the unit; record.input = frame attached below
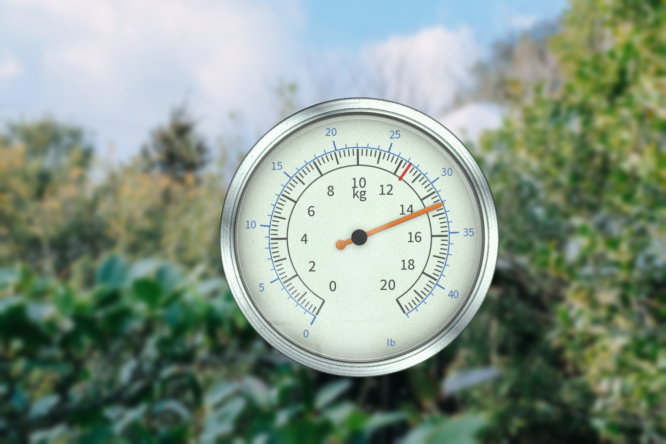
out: **14.6** kg
